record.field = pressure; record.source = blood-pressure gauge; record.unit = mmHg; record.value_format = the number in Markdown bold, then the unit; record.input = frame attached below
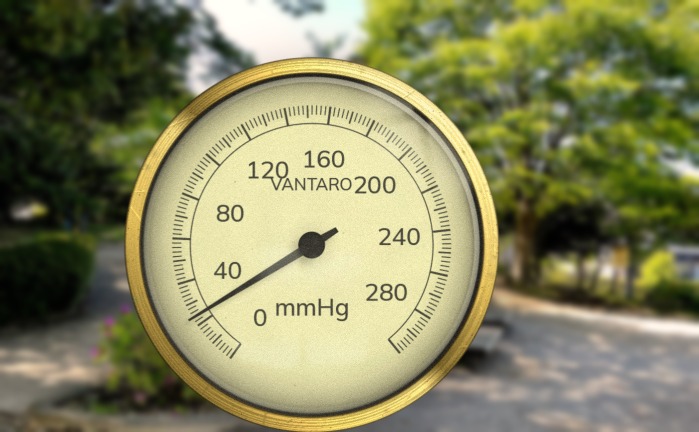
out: **24** mmHg
